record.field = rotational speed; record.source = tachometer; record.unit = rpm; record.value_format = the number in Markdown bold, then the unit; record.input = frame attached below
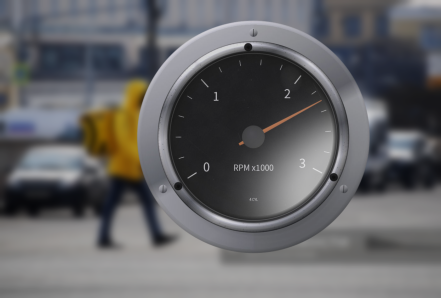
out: **2300** rpm
